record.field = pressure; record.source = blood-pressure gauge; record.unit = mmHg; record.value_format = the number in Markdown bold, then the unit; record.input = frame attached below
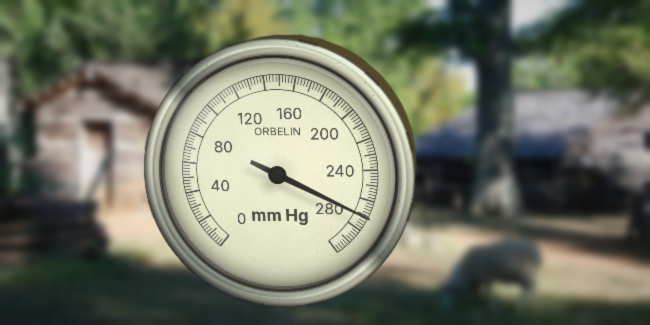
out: **270** mmHg
